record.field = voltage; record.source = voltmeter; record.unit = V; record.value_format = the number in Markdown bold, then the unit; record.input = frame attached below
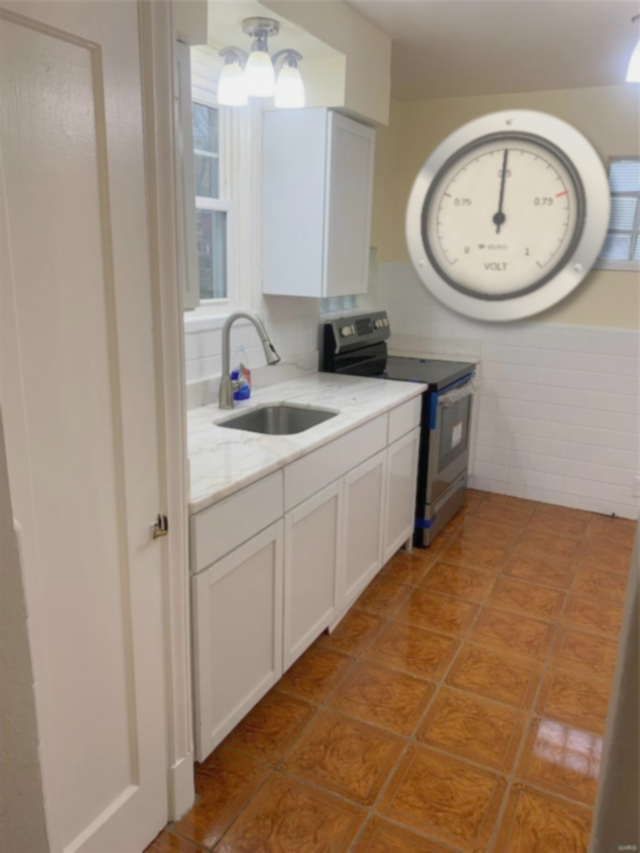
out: **0.5** V
